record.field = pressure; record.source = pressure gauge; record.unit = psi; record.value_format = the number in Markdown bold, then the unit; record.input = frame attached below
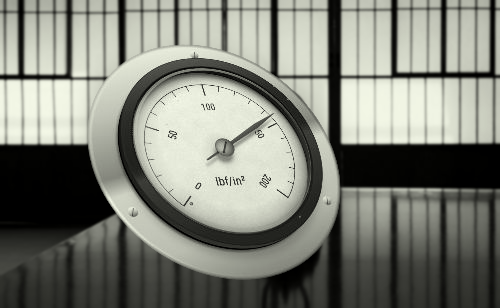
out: **145** psi
